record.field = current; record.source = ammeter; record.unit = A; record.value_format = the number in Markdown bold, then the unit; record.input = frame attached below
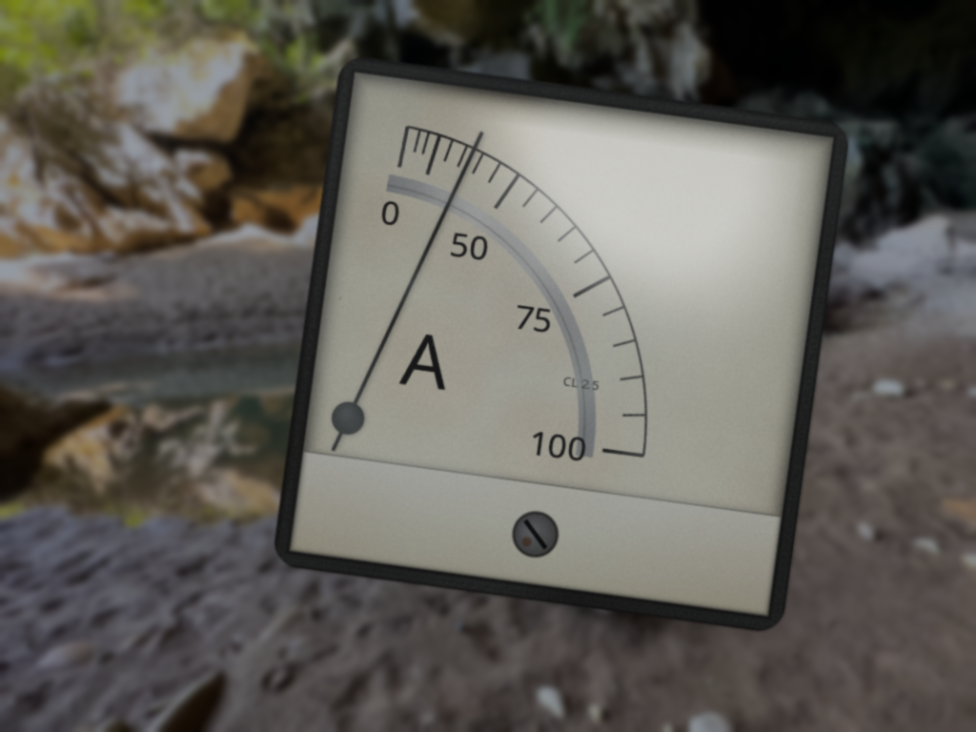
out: **37.5** A
